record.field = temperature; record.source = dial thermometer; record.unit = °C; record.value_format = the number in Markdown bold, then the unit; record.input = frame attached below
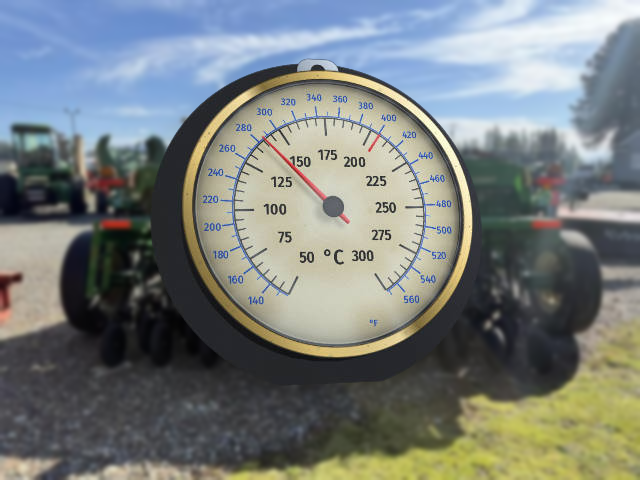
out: **140** °C
